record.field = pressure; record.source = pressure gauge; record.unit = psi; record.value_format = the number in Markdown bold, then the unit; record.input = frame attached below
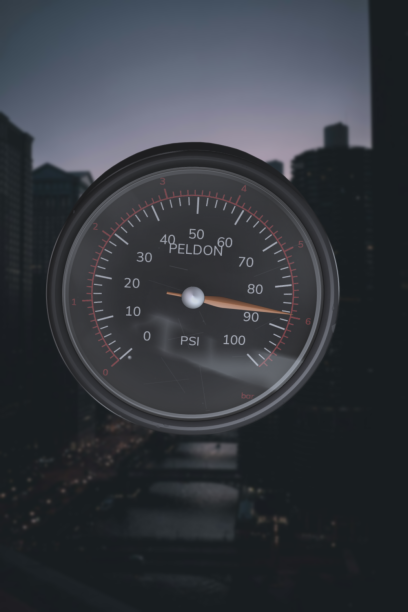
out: **86** psi
